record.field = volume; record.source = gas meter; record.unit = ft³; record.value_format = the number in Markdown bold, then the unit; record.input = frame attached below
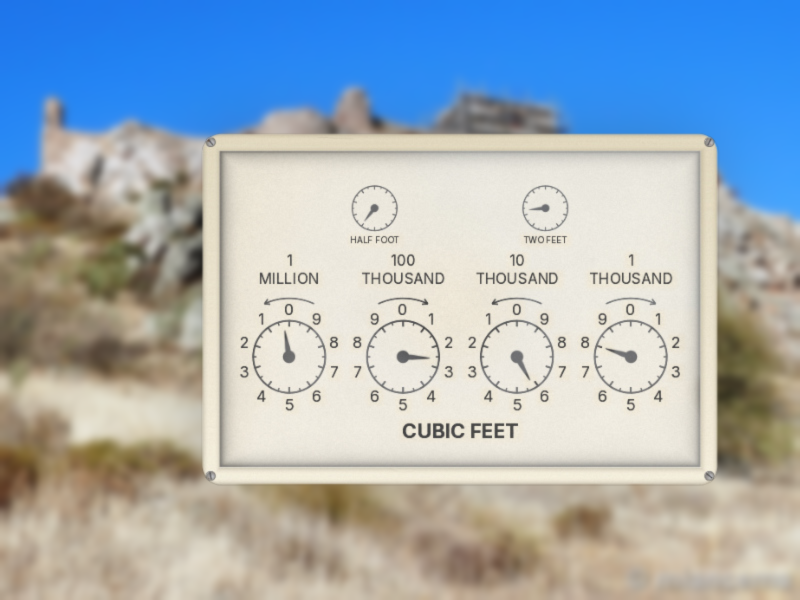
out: **25800** ft³
